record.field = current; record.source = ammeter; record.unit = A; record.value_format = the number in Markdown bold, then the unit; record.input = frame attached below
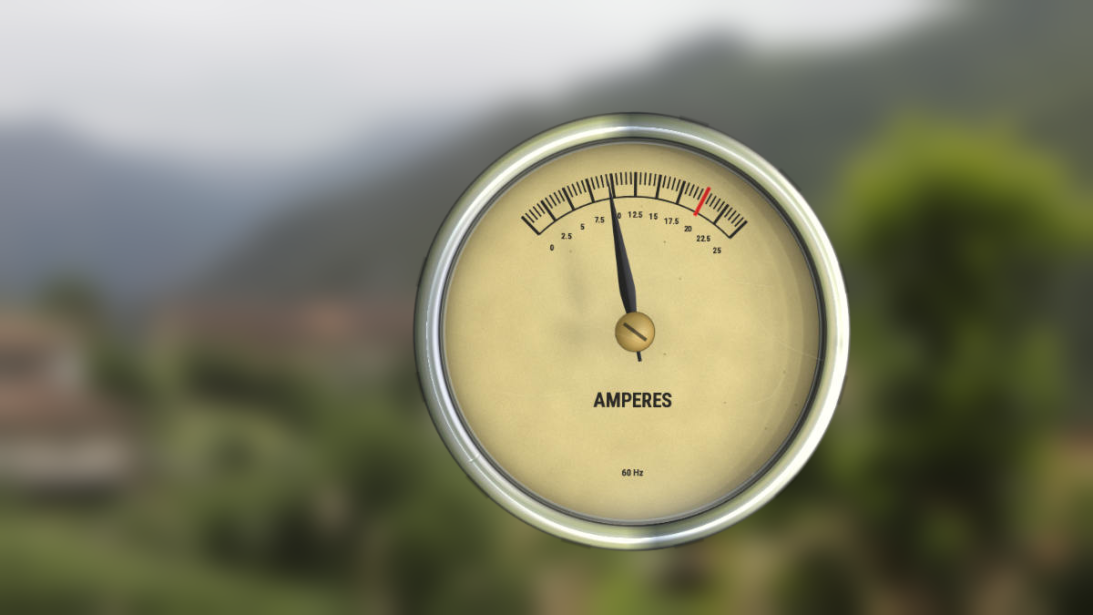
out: **9.5** A
